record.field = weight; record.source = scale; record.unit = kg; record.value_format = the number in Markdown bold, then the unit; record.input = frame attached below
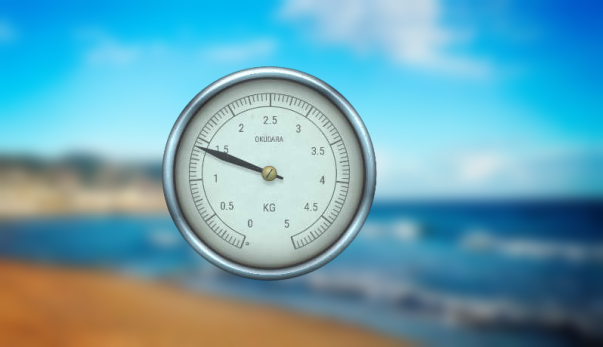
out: **1.4** kg
